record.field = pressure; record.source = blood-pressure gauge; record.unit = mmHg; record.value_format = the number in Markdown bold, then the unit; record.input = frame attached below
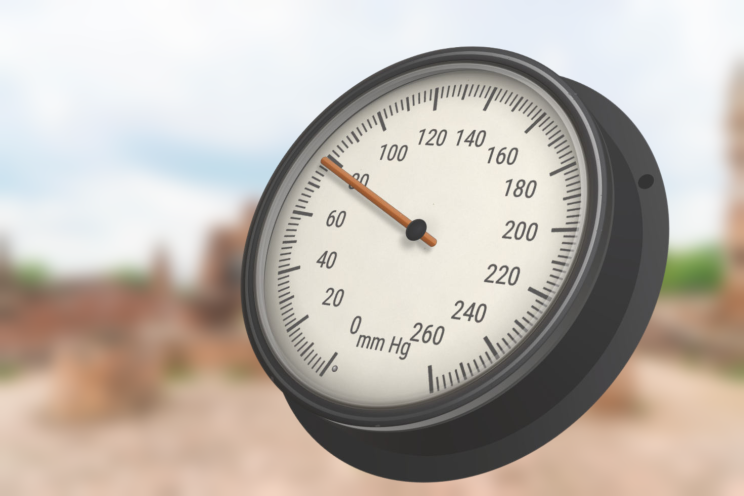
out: **78** mmHg
